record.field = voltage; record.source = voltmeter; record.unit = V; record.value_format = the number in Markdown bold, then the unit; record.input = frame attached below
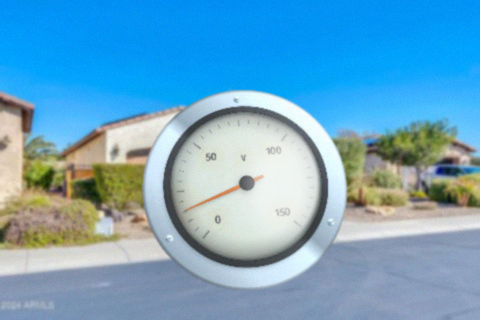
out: **15** V
